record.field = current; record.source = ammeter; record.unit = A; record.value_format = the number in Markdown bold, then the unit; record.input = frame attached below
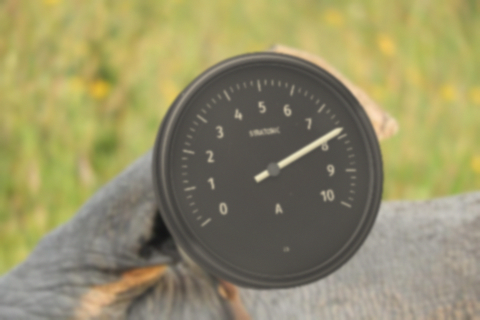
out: **7.8** A
